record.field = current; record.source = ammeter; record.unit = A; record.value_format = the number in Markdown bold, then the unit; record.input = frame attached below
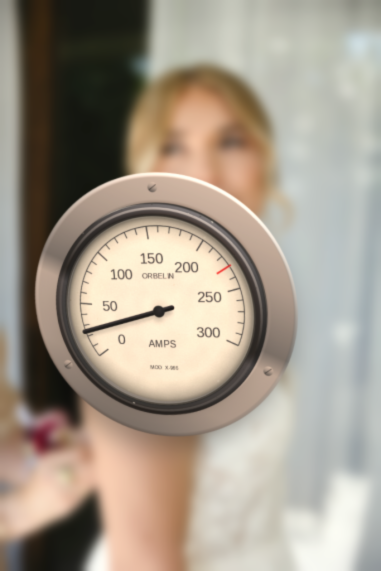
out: **25** A
